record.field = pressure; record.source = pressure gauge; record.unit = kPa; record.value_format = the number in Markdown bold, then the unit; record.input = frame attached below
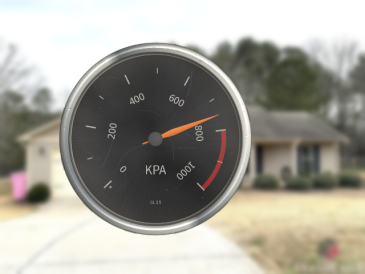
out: **750** kPa
